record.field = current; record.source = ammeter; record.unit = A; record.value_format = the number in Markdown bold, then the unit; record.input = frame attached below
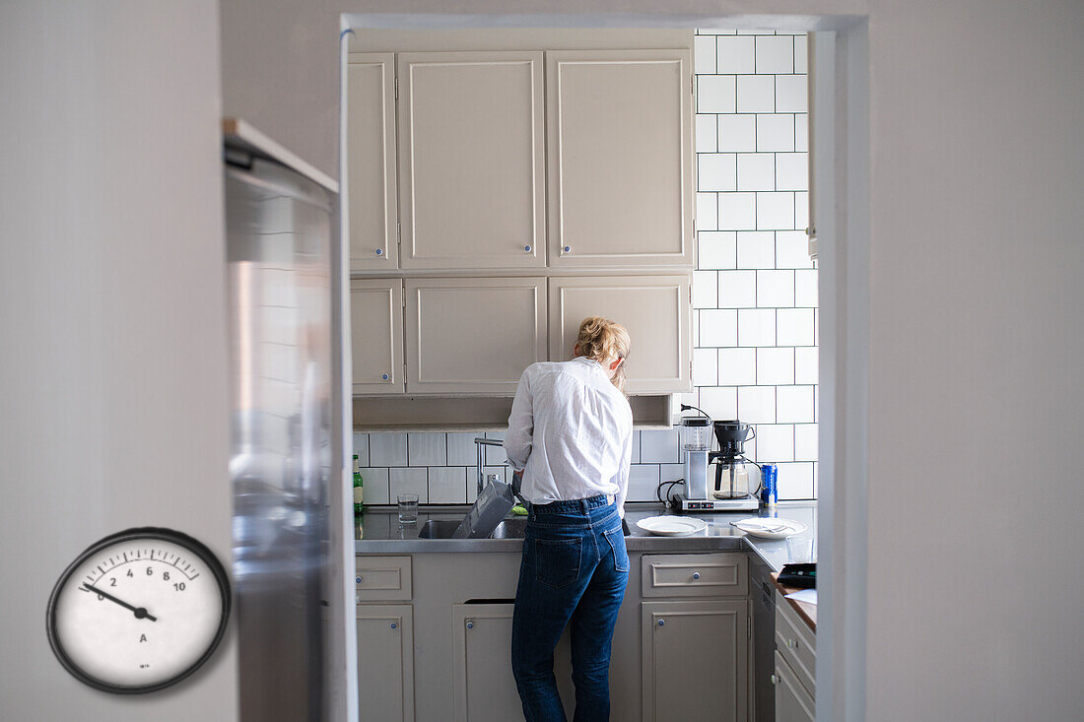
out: **0.5** A
